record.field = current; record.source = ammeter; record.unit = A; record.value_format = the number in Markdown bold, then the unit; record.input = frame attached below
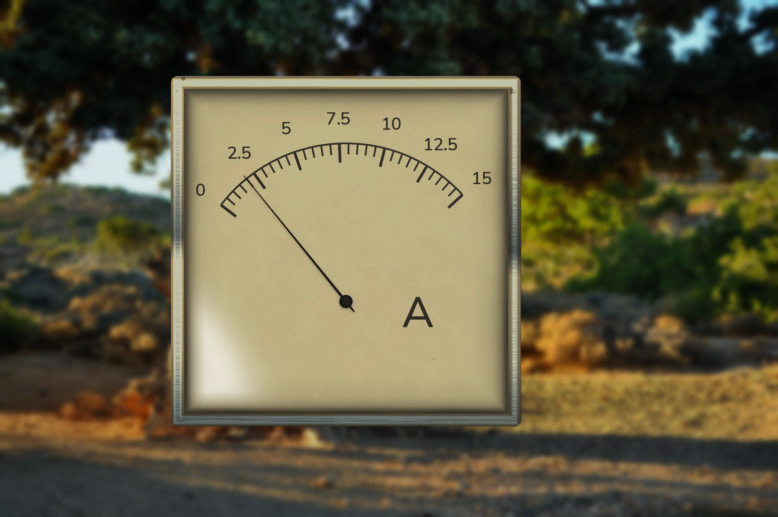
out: **2** A
